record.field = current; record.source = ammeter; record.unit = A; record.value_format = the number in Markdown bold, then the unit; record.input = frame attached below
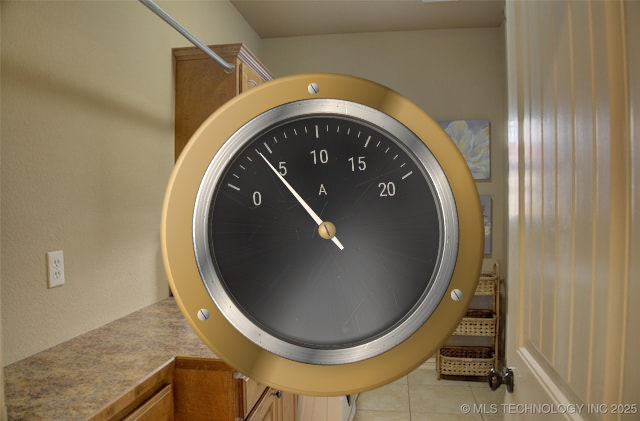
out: **4** A
